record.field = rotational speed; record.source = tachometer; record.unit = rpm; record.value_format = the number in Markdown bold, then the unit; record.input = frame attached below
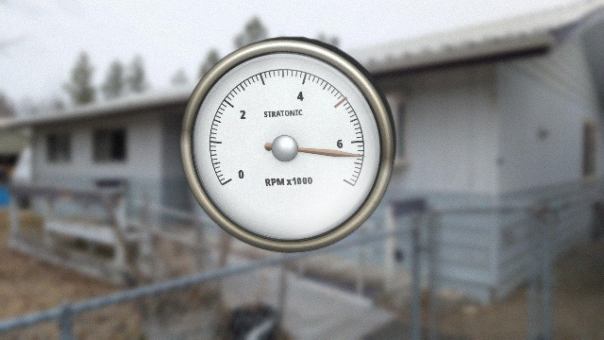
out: **6300** rpm
